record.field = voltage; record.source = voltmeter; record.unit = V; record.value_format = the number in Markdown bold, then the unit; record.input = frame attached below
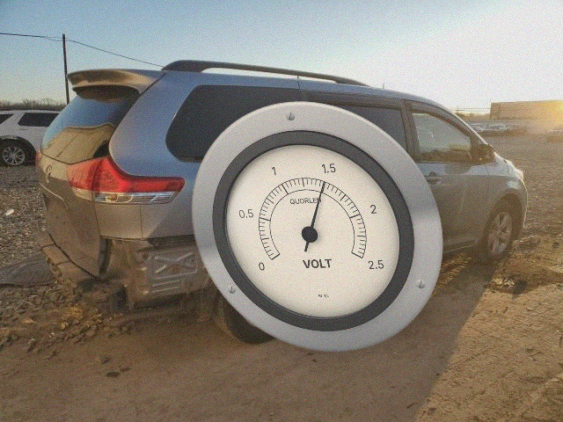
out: **1.5** V
